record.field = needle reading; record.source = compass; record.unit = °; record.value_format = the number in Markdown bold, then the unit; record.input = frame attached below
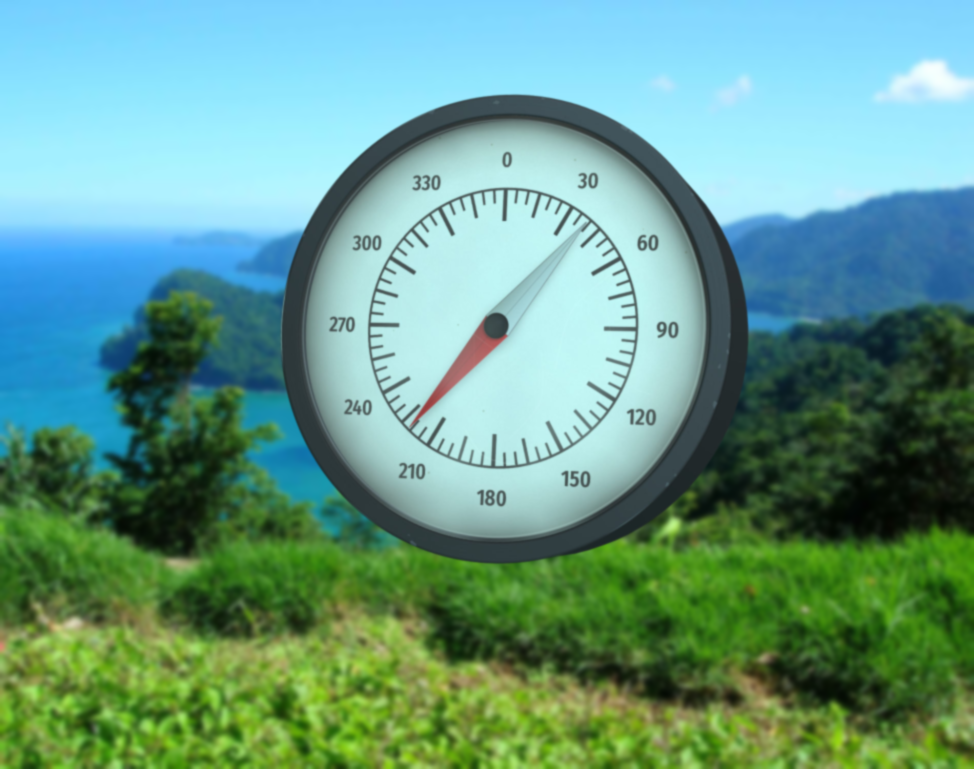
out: **220** °
